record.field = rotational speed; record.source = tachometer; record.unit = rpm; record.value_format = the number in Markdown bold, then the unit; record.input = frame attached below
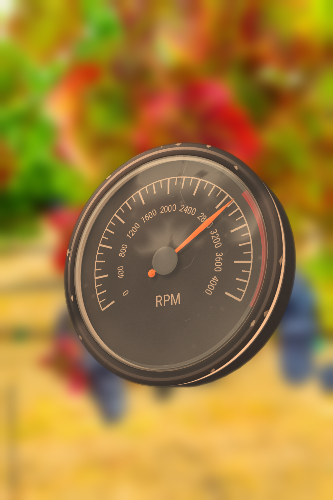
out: **2900** rpm
